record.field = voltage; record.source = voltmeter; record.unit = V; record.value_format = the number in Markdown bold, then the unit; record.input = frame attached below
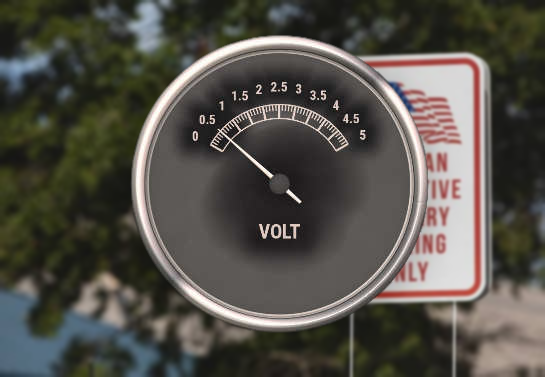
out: **0.5** V
